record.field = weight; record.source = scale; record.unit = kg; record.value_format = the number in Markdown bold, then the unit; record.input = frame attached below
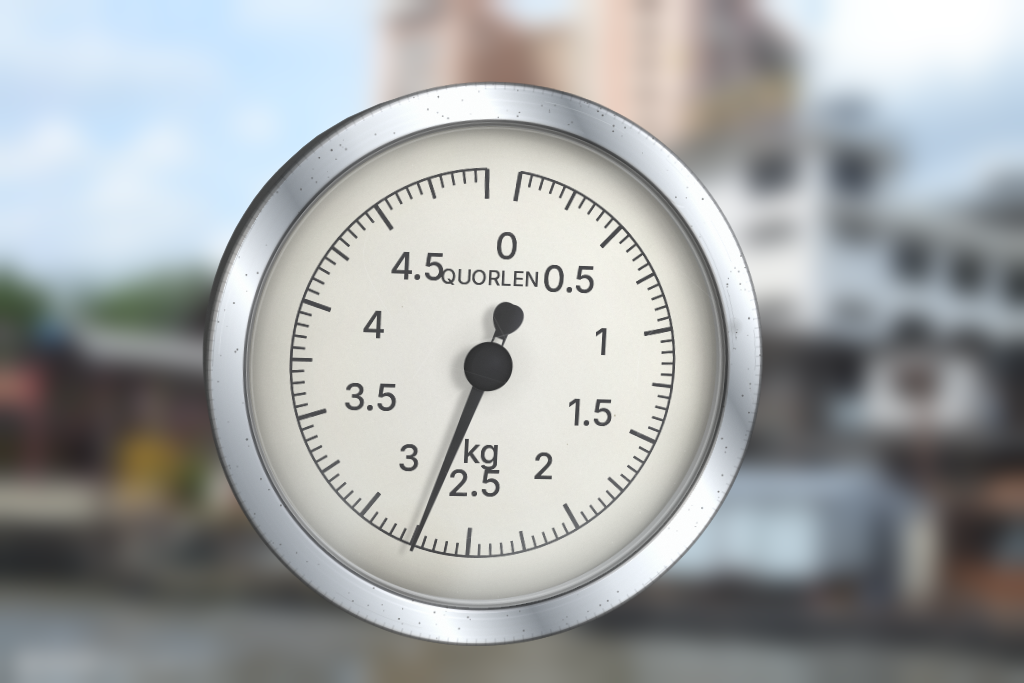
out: **2.75** kg
